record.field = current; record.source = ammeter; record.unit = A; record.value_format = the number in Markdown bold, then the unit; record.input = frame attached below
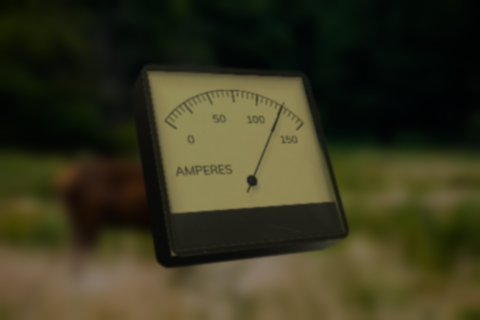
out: **125** A
